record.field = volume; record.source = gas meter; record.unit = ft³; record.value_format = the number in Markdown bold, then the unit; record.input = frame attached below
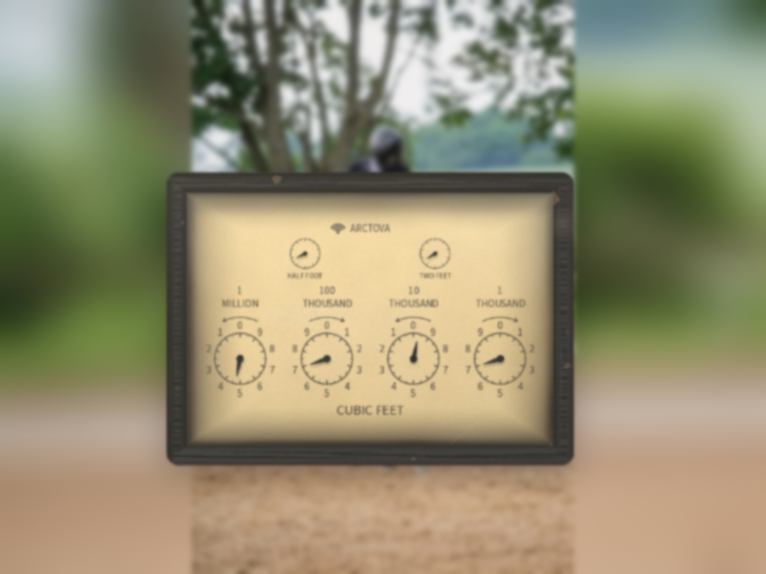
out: **469700** ft³
